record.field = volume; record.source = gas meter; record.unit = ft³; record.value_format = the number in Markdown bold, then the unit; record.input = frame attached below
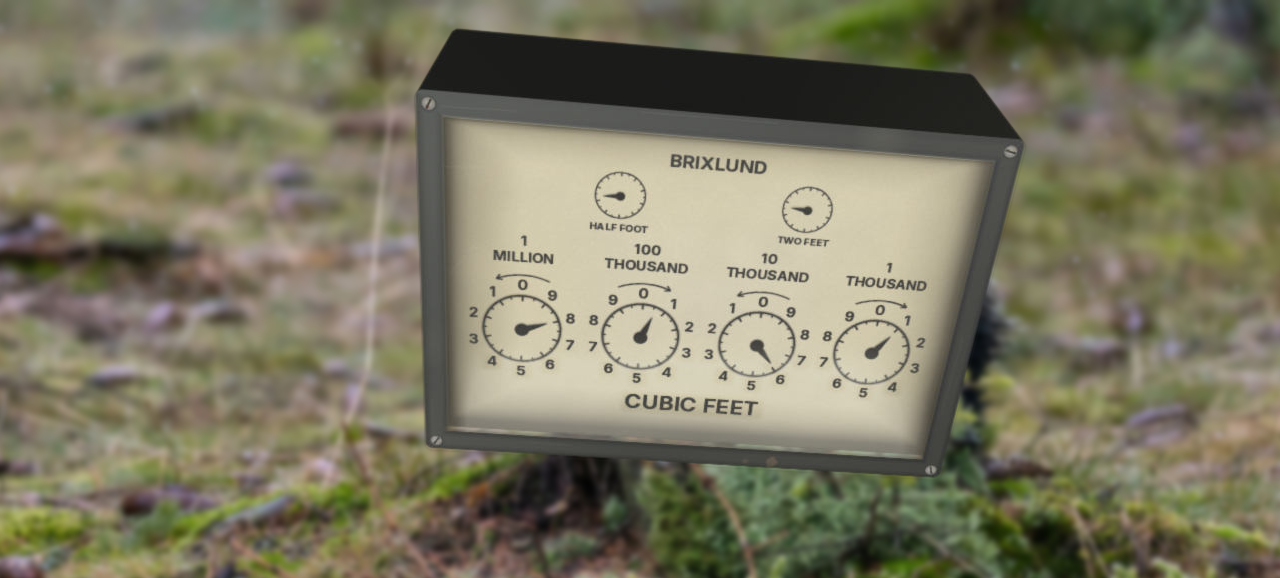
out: **806100** ft³
